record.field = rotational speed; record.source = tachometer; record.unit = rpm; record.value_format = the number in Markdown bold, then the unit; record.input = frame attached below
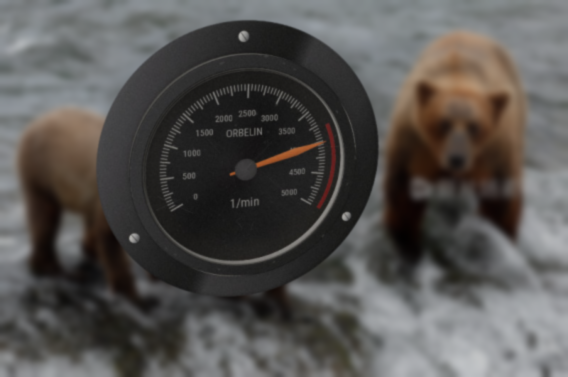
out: **4000** rpm
